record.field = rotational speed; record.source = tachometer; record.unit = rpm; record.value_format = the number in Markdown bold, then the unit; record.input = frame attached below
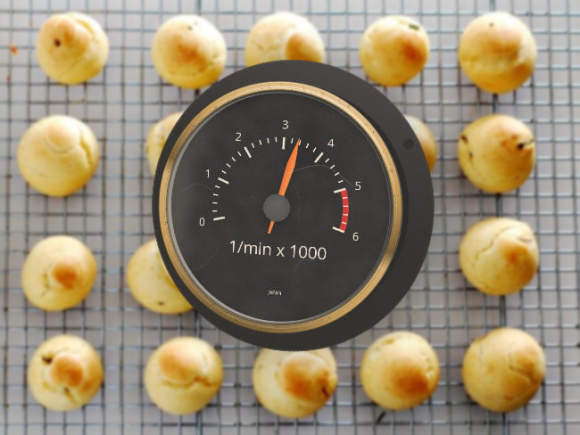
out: **3400** rpm
